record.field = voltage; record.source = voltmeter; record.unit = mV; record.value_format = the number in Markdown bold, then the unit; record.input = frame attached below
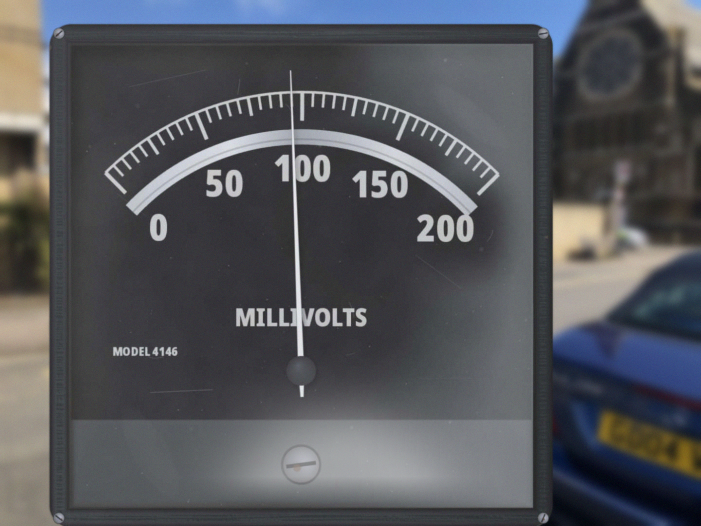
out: **95** mV
